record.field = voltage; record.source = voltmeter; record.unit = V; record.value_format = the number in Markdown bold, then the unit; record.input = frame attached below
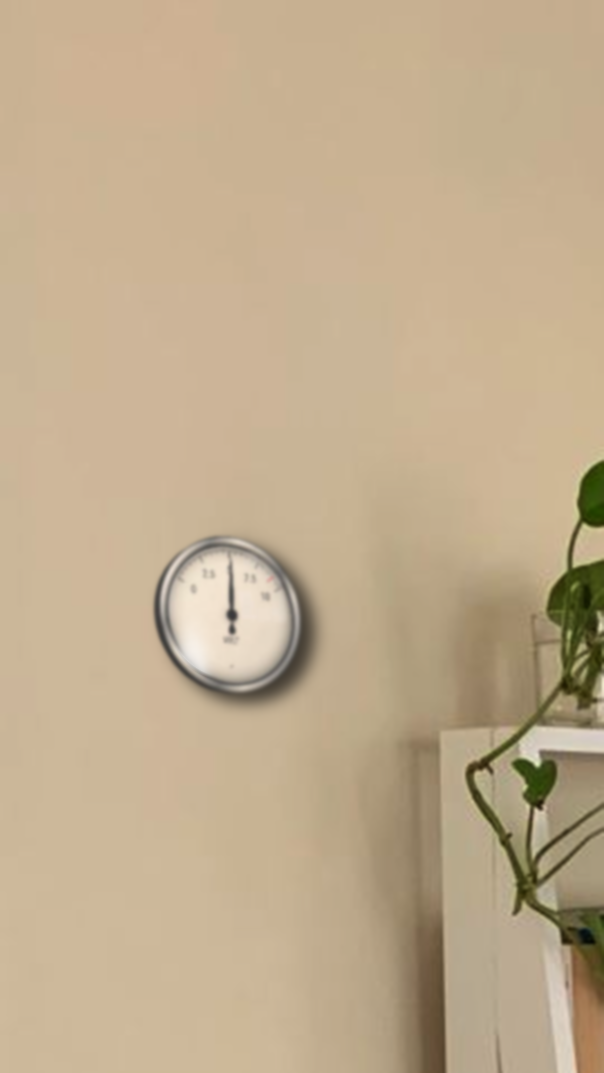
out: **5** V
